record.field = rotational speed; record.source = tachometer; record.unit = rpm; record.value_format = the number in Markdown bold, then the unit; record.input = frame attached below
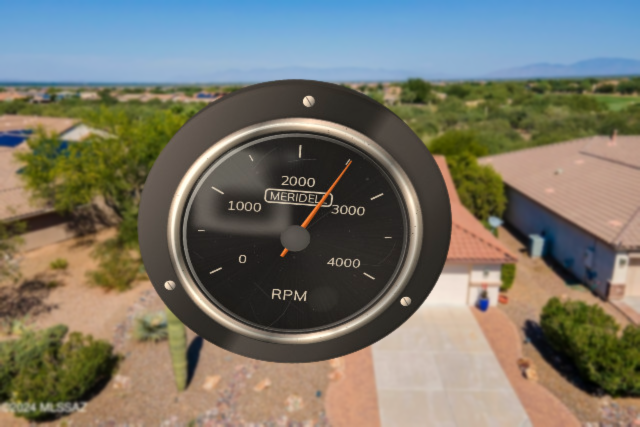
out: **2500** rpm
